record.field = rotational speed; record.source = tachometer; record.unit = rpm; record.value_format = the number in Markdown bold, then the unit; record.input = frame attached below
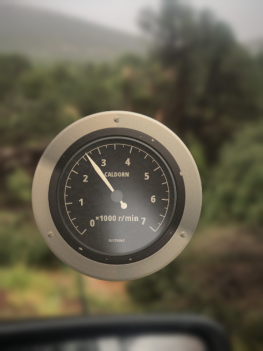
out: **2625** rpm
